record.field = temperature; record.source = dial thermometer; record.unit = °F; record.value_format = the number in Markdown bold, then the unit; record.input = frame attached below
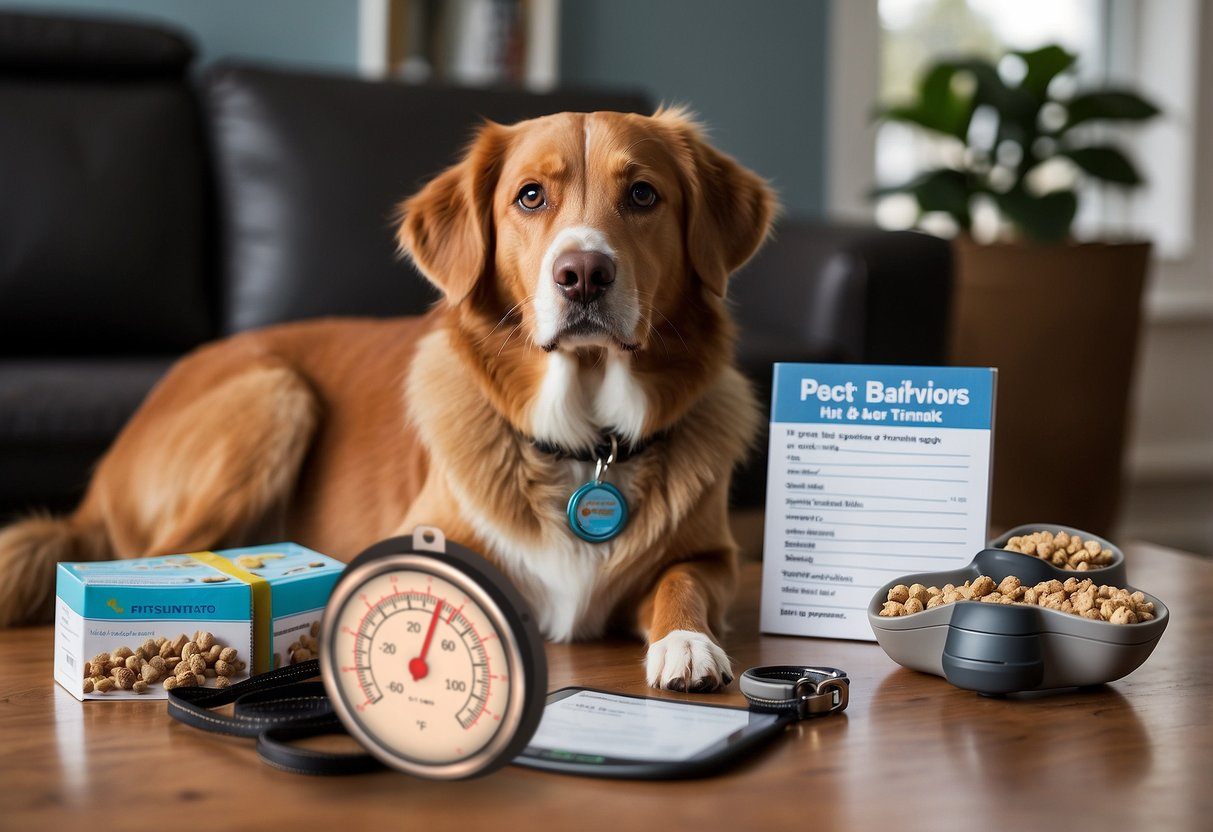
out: **40** °F
